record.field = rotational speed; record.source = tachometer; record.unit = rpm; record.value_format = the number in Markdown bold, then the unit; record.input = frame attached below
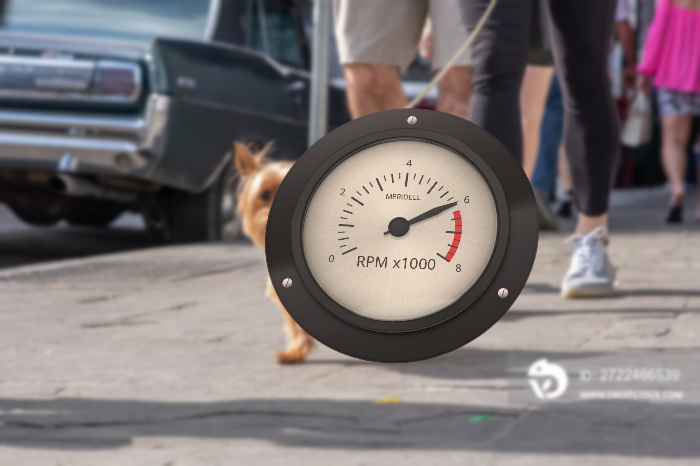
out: **6000** rpm
